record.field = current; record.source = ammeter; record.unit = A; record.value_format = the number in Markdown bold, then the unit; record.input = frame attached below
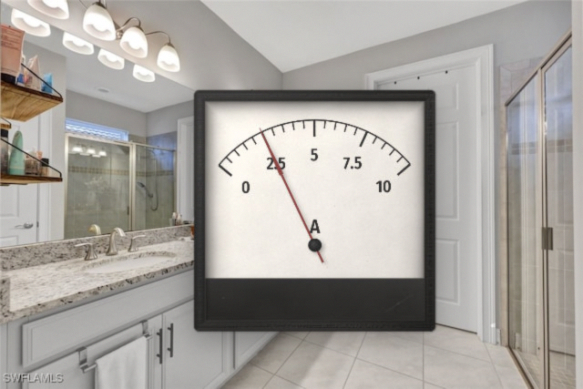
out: **2.5** A
